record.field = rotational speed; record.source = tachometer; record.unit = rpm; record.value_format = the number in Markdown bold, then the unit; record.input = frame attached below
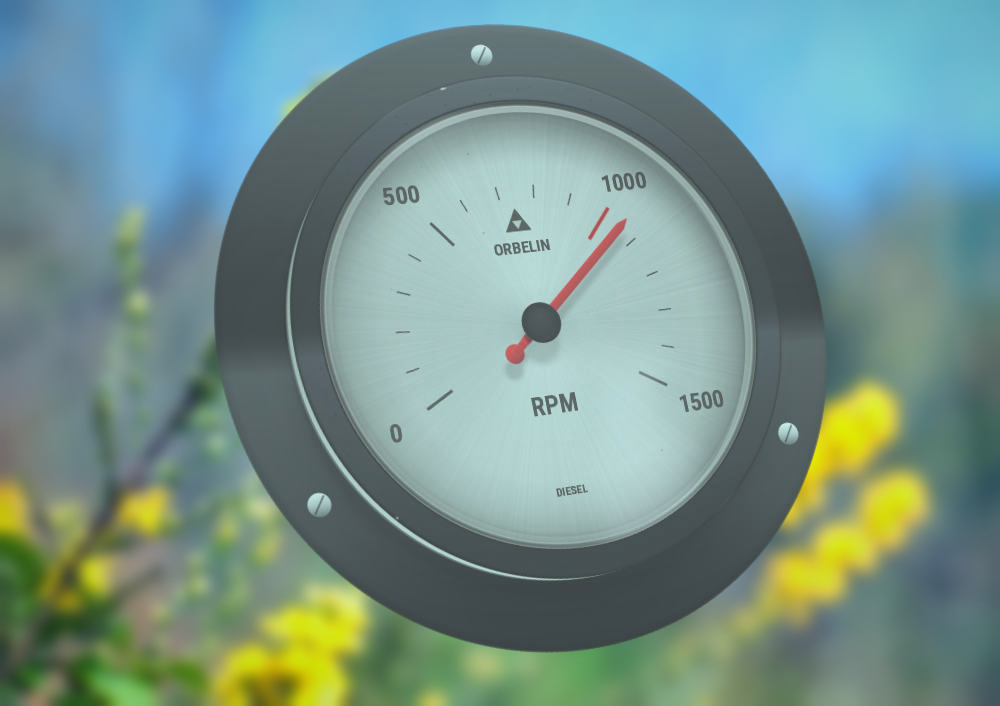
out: **1050** rpm
